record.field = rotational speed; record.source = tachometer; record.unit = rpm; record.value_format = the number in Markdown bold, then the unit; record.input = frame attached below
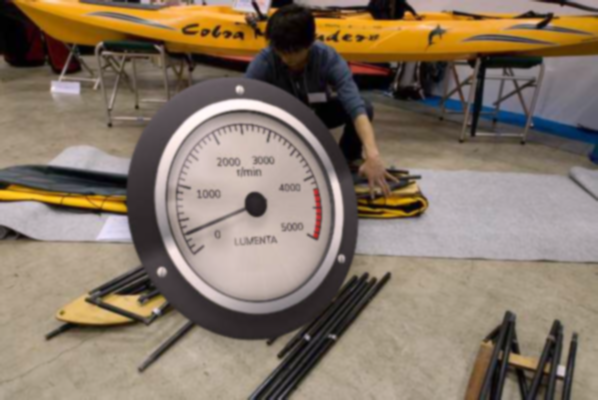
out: **300** rpm
